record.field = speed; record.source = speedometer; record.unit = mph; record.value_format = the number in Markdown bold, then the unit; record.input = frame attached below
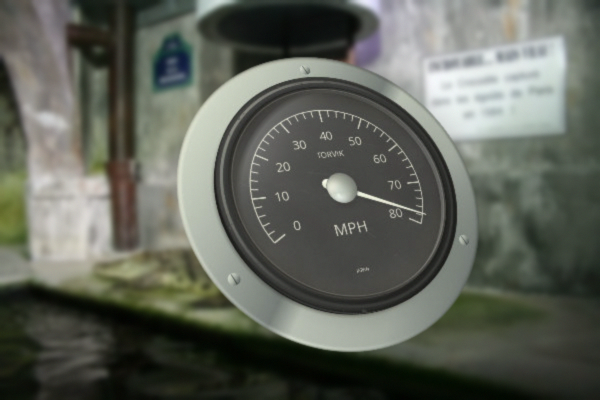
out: **78** mph
